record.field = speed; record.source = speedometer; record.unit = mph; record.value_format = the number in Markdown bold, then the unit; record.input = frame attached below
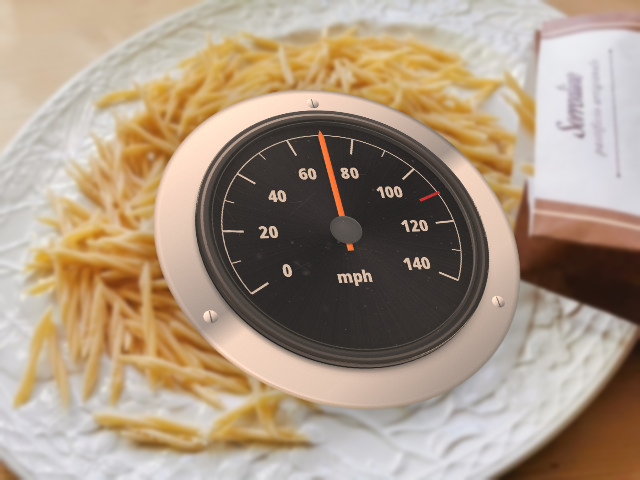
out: **70** mph
